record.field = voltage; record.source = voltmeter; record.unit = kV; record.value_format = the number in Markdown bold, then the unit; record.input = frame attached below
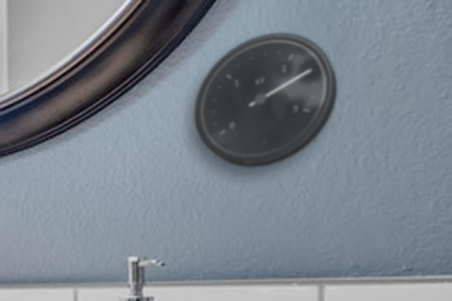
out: **2.4** kV
